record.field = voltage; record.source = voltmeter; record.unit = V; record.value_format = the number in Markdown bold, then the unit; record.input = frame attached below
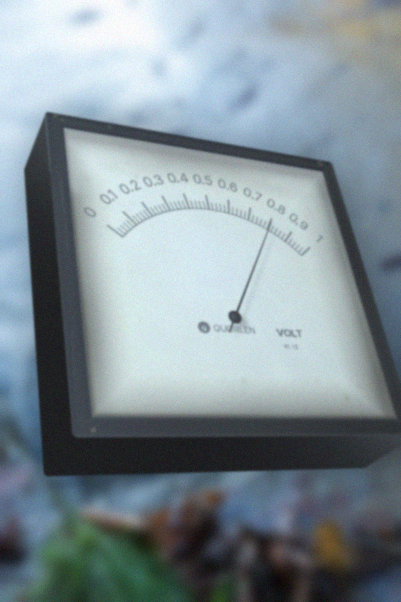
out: **0.8** V
